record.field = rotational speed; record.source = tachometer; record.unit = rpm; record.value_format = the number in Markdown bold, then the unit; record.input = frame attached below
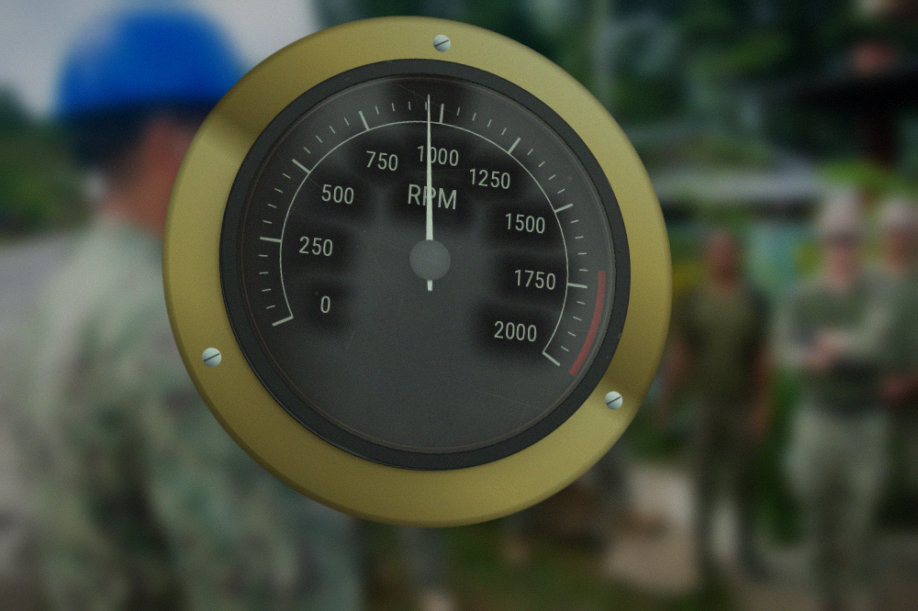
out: **950** rpm
